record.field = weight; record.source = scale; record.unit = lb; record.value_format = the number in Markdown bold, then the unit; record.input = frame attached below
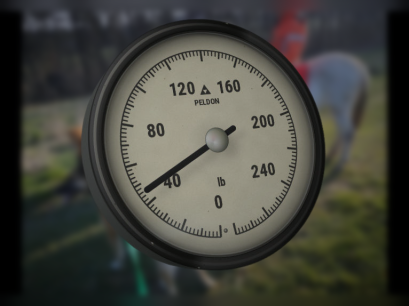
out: **46** lb
